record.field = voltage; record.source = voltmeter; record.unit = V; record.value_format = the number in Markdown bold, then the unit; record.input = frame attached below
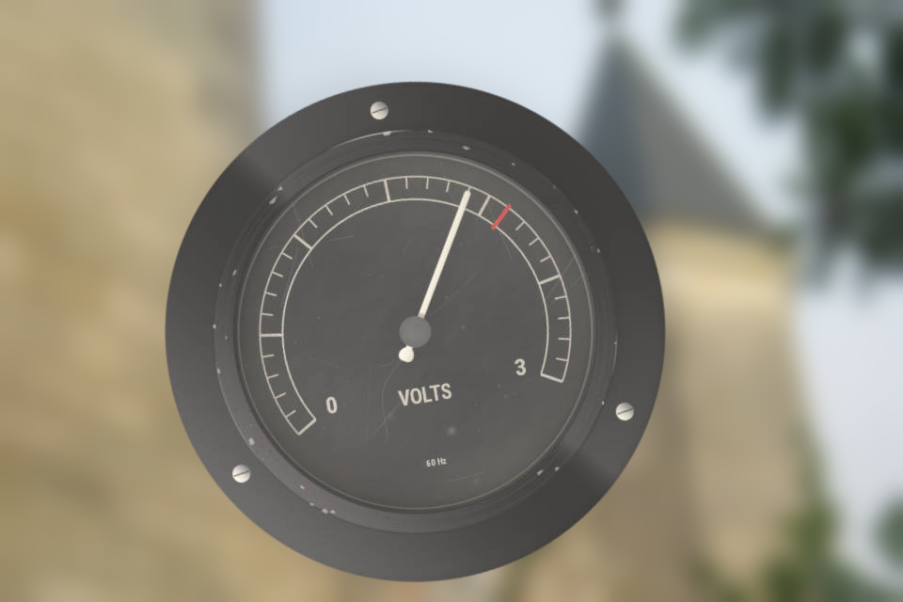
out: **1.9** V
